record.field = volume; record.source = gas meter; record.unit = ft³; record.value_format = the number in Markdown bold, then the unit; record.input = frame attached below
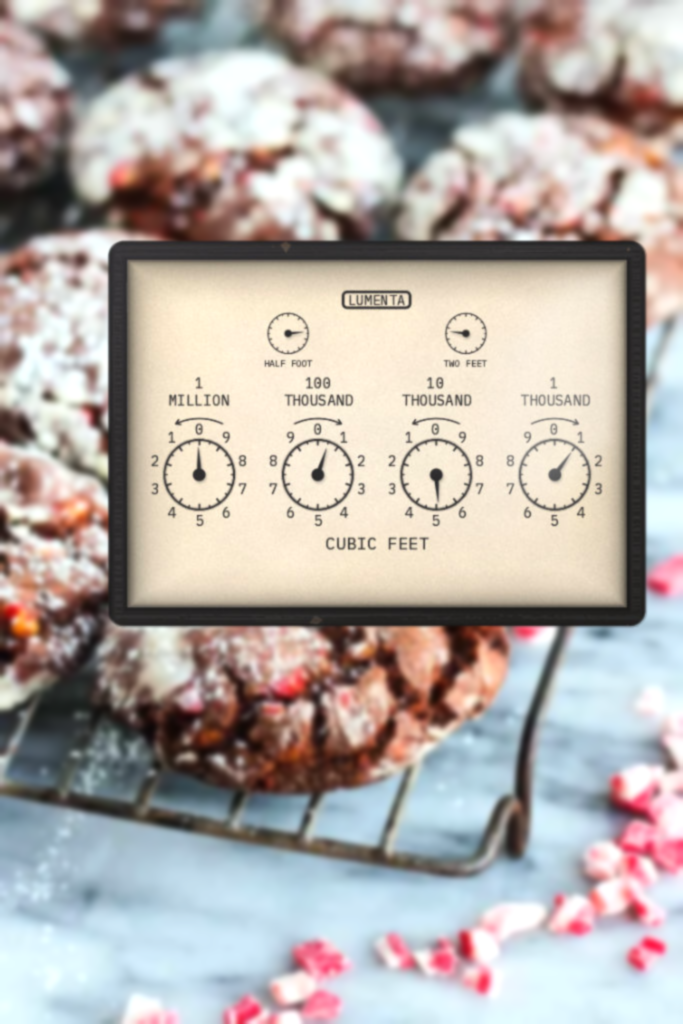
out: **5100** ft³
